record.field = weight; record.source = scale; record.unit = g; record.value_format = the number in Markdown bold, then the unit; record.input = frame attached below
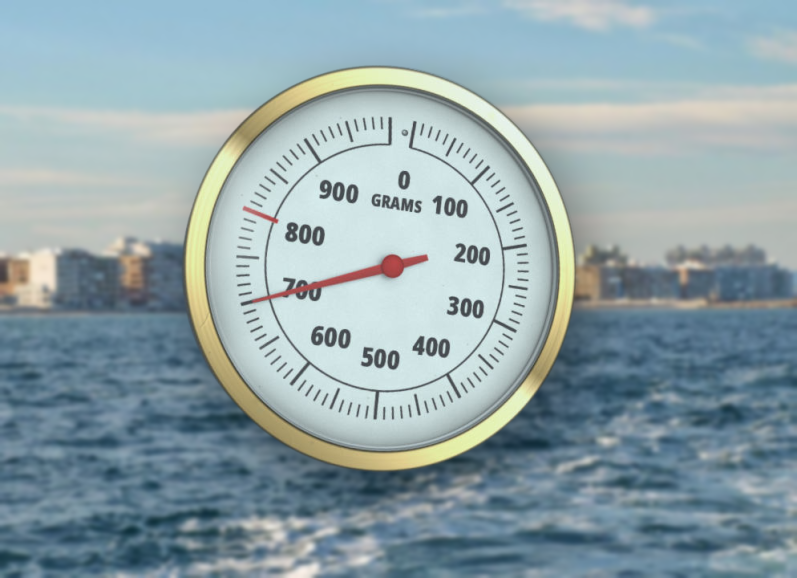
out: **700** g
